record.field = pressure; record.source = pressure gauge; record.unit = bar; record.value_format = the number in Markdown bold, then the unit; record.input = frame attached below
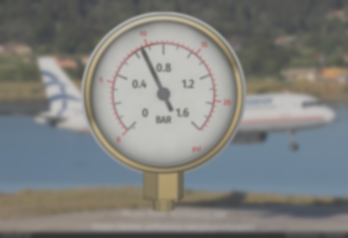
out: **0.65** bar
